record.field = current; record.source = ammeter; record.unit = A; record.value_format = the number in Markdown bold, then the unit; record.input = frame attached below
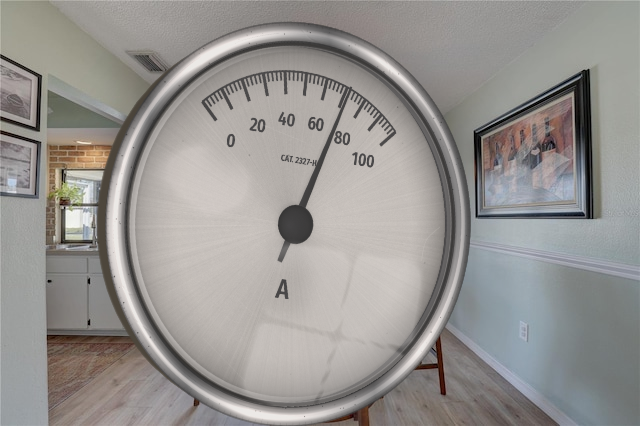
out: **70** A
